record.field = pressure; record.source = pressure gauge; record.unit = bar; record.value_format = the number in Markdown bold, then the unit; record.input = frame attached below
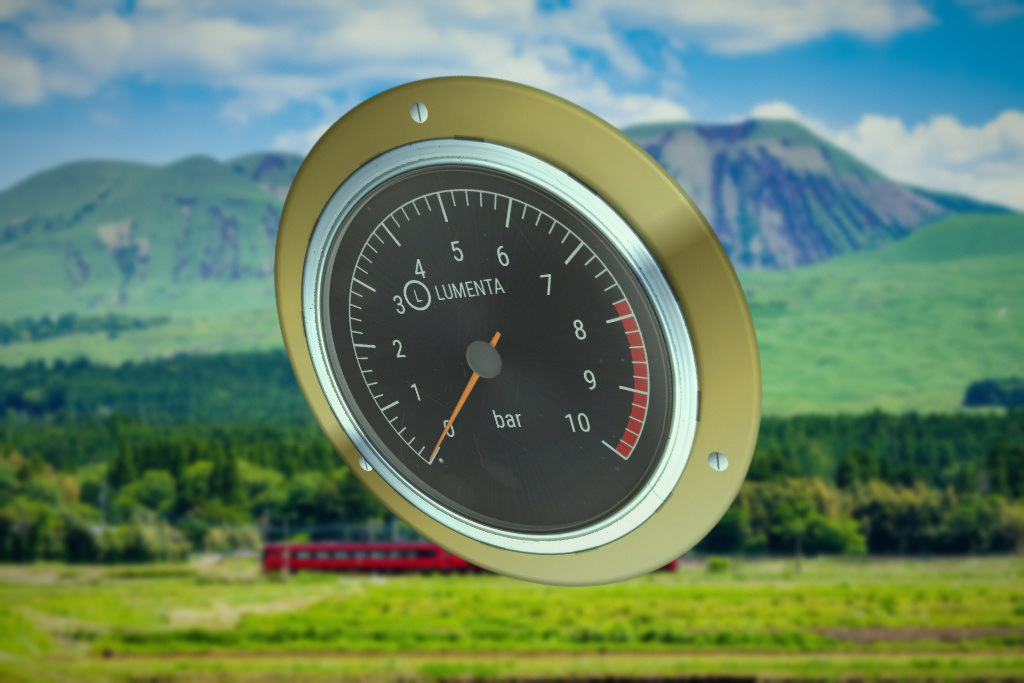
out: **0** bar
